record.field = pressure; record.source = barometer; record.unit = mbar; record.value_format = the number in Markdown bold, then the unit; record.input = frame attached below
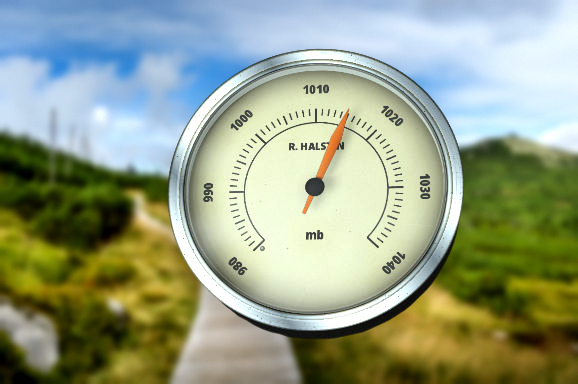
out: **1015** mbar
